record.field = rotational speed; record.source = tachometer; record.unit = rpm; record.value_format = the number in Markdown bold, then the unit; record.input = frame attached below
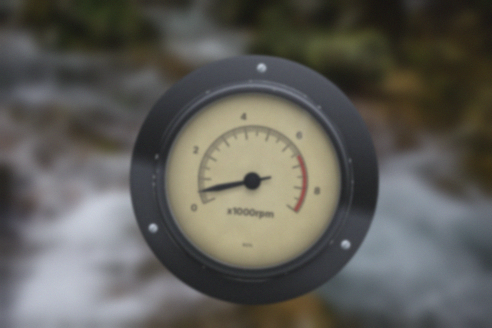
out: **500** rpm
